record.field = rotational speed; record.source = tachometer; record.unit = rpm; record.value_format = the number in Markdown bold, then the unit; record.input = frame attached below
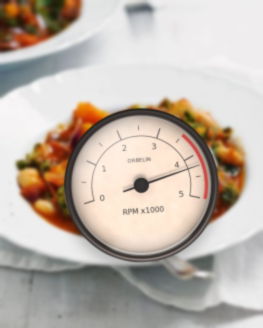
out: **4250** rpm
